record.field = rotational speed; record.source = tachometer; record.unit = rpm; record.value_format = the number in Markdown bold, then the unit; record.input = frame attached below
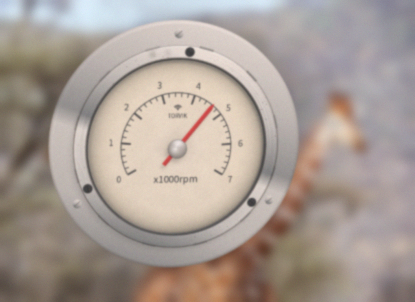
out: **4600** rpm
